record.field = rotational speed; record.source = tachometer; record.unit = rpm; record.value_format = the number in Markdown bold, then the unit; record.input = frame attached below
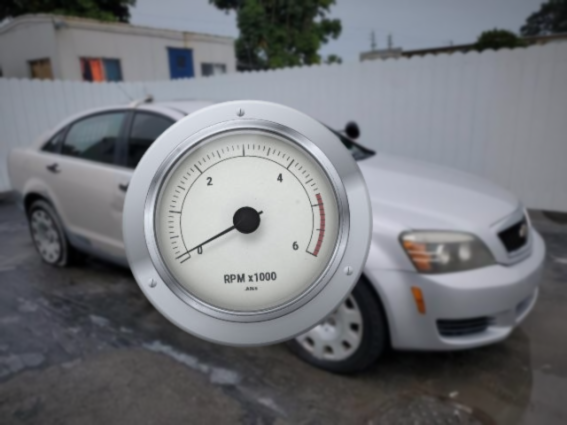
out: **100** rpm
